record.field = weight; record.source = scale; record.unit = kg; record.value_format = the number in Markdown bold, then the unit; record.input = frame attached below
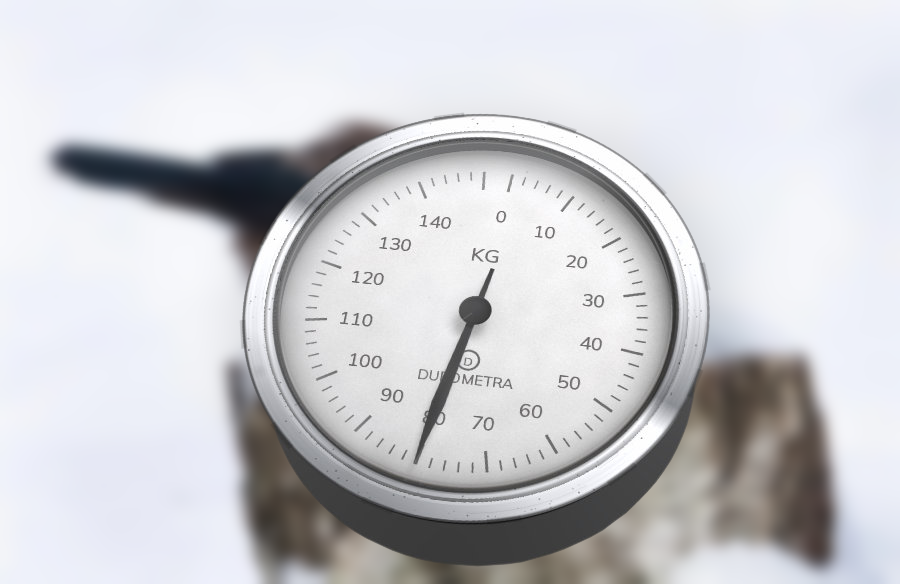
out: **80** kg
